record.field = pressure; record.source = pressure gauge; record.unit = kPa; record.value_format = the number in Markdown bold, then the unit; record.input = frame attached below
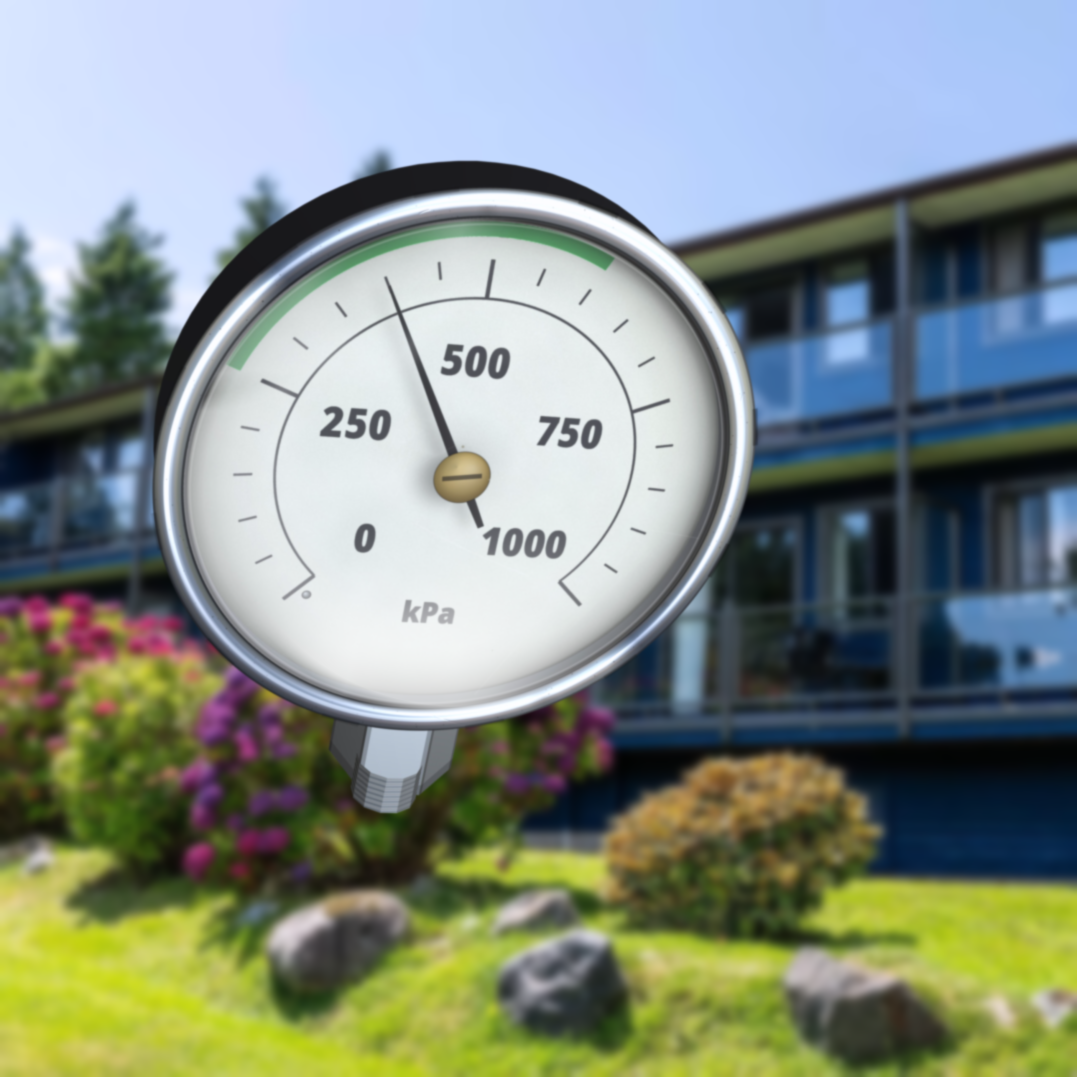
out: **400** kPa
